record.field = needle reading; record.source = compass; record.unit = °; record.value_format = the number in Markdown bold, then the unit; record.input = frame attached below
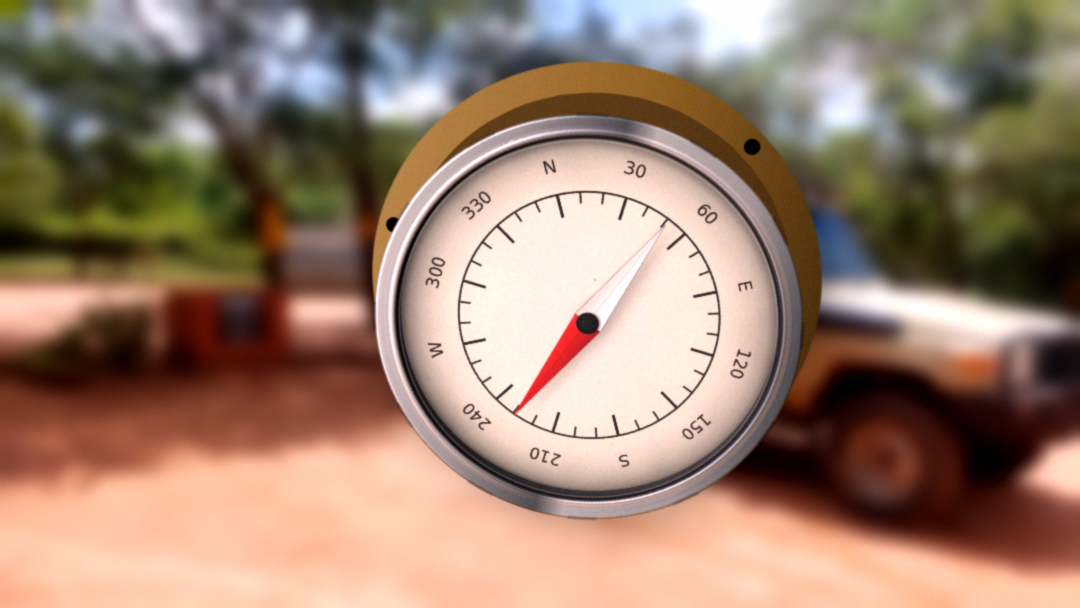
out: **230** °
